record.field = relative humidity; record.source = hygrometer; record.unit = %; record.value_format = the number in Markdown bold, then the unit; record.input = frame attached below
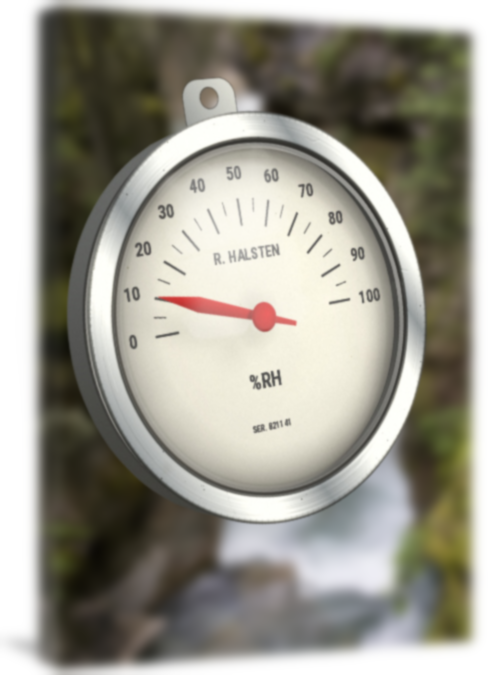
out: **10** %
